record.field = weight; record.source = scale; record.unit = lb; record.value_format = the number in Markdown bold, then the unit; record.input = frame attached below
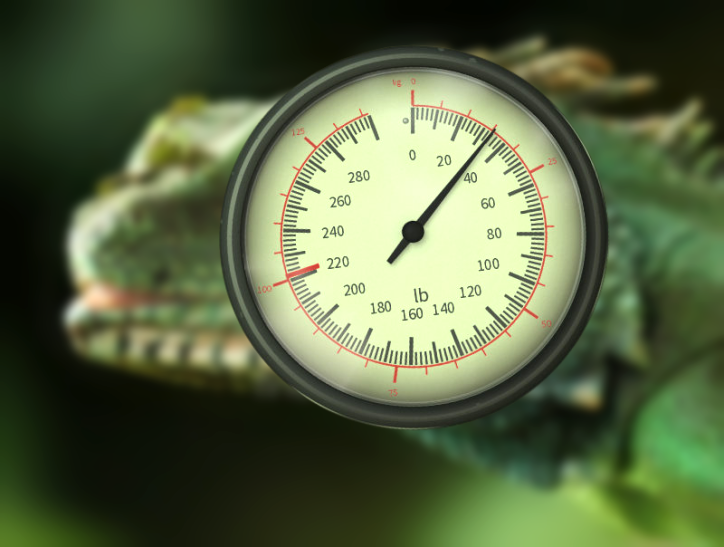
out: **34** lb
